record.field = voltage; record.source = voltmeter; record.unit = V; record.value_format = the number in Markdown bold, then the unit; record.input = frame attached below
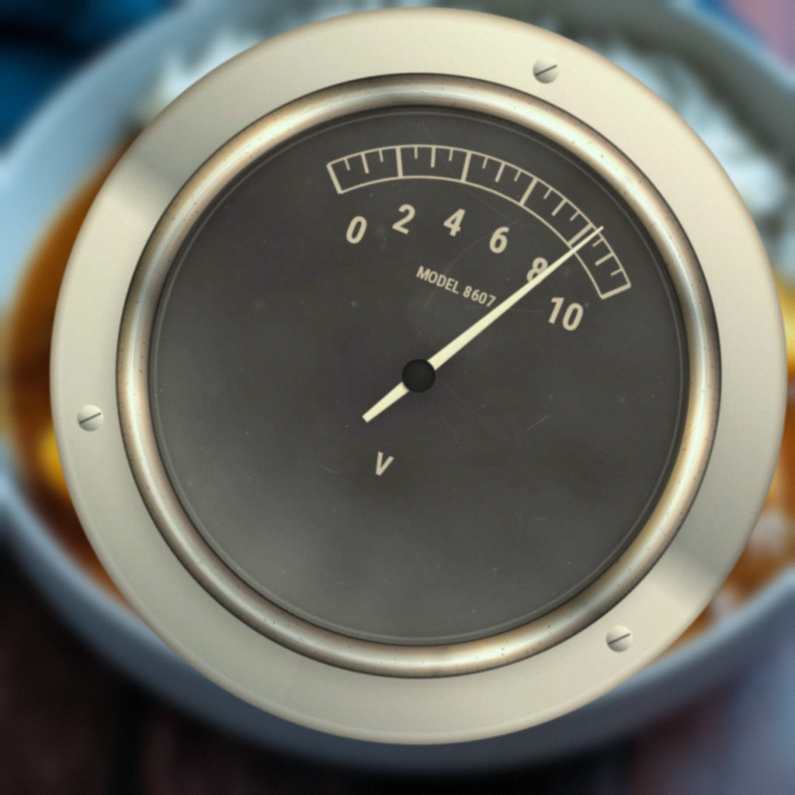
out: **8.25** V
